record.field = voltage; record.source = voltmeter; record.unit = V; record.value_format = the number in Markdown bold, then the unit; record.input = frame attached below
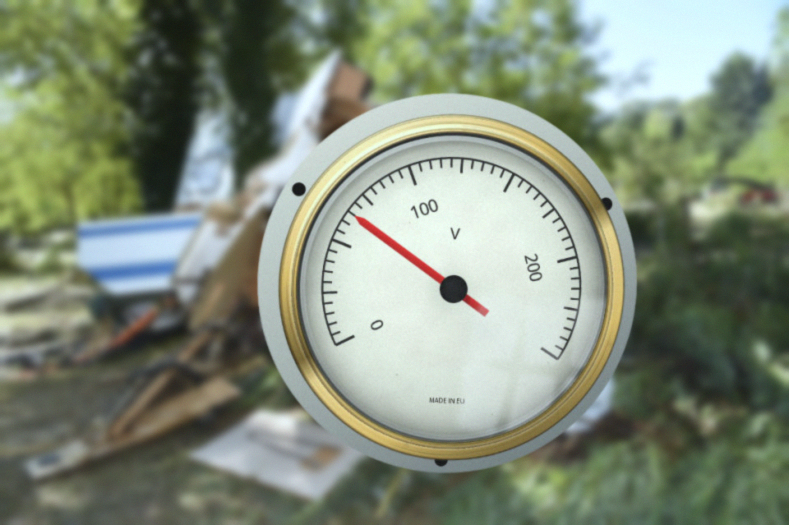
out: **65** V
